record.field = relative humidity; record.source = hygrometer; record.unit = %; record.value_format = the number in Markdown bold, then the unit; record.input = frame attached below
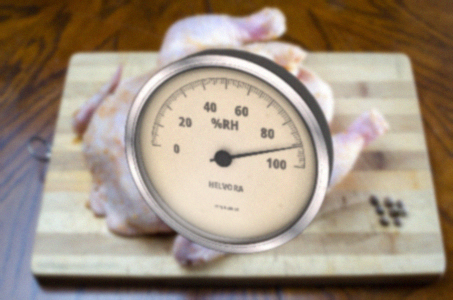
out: **90** %
